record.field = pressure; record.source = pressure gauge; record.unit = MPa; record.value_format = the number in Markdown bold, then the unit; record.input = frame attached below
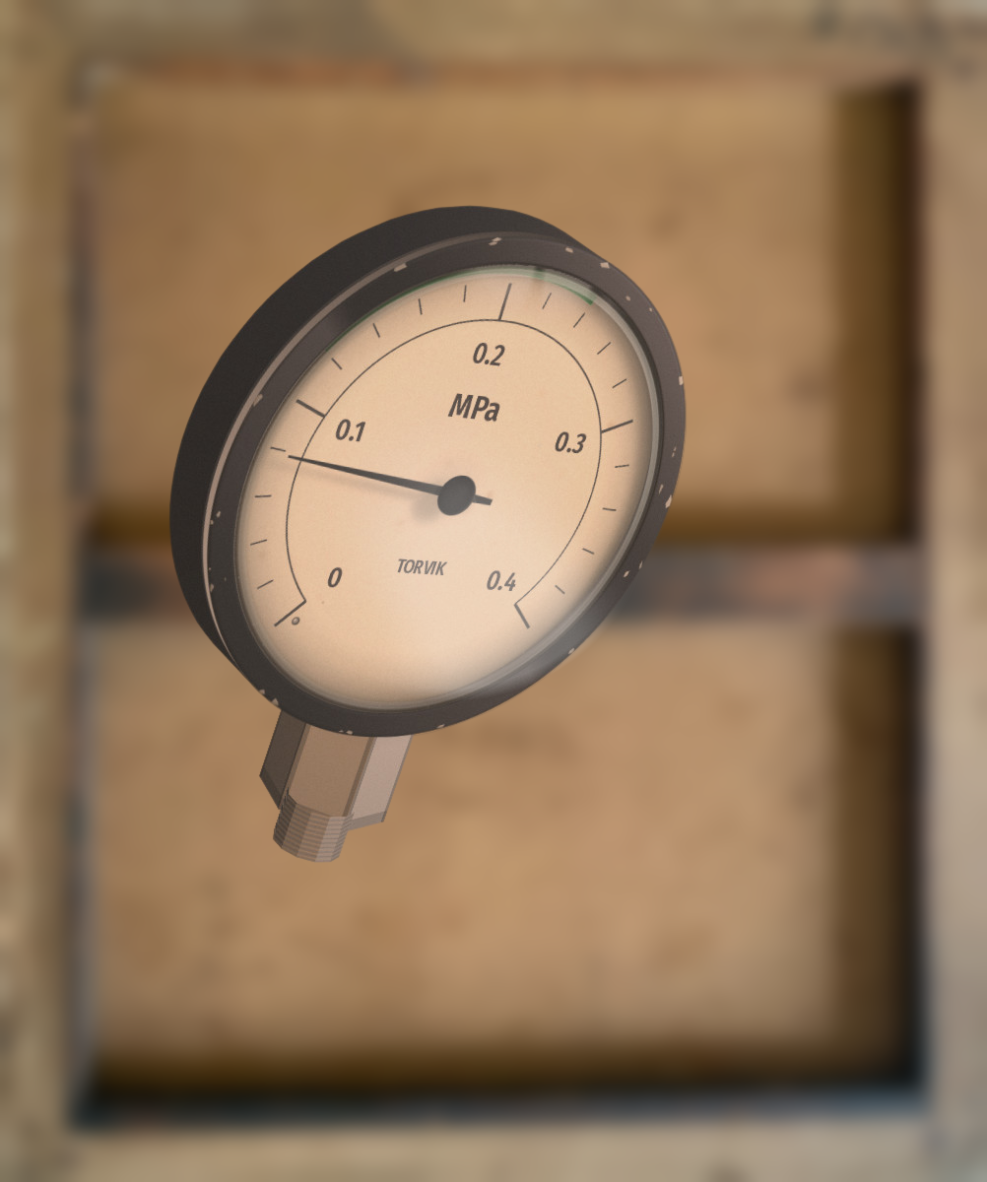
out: **0.08** MPa
